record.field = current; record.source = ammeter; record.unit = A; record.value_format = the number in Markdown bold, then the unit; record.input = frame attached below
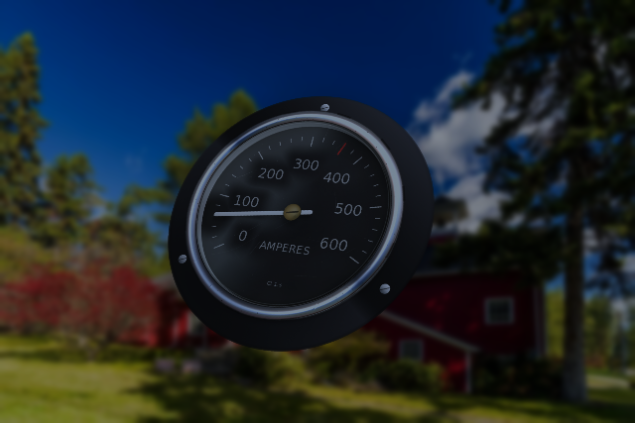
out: **60** A
